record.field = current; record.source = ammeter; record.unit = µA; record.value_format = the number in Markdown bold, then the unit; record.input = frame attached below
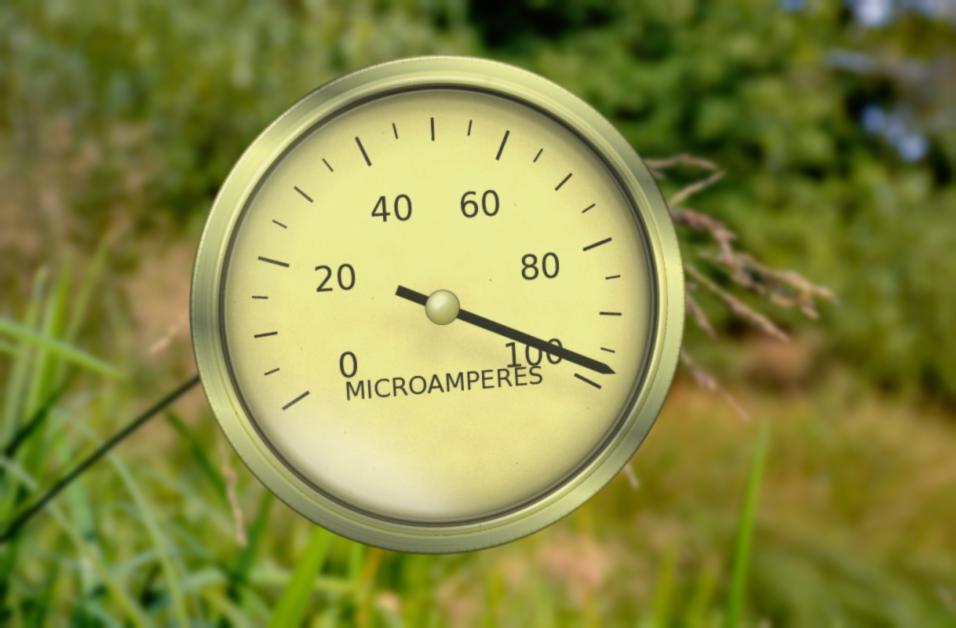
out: **97.5** µA
